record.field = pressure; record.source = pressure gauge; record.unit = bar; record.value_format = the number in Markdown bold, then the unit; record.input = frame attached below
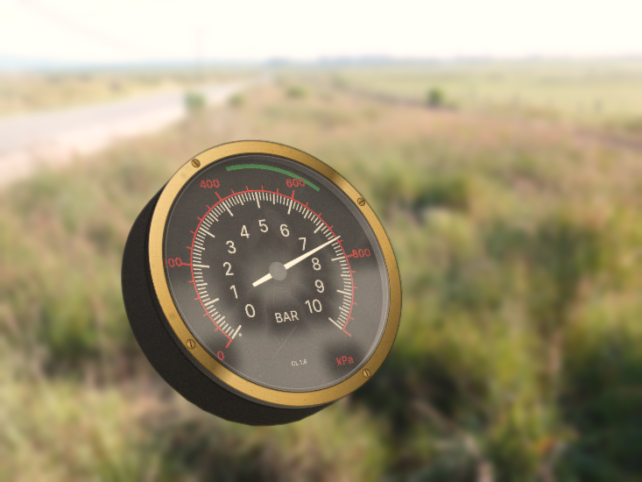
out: **7.5** bar
